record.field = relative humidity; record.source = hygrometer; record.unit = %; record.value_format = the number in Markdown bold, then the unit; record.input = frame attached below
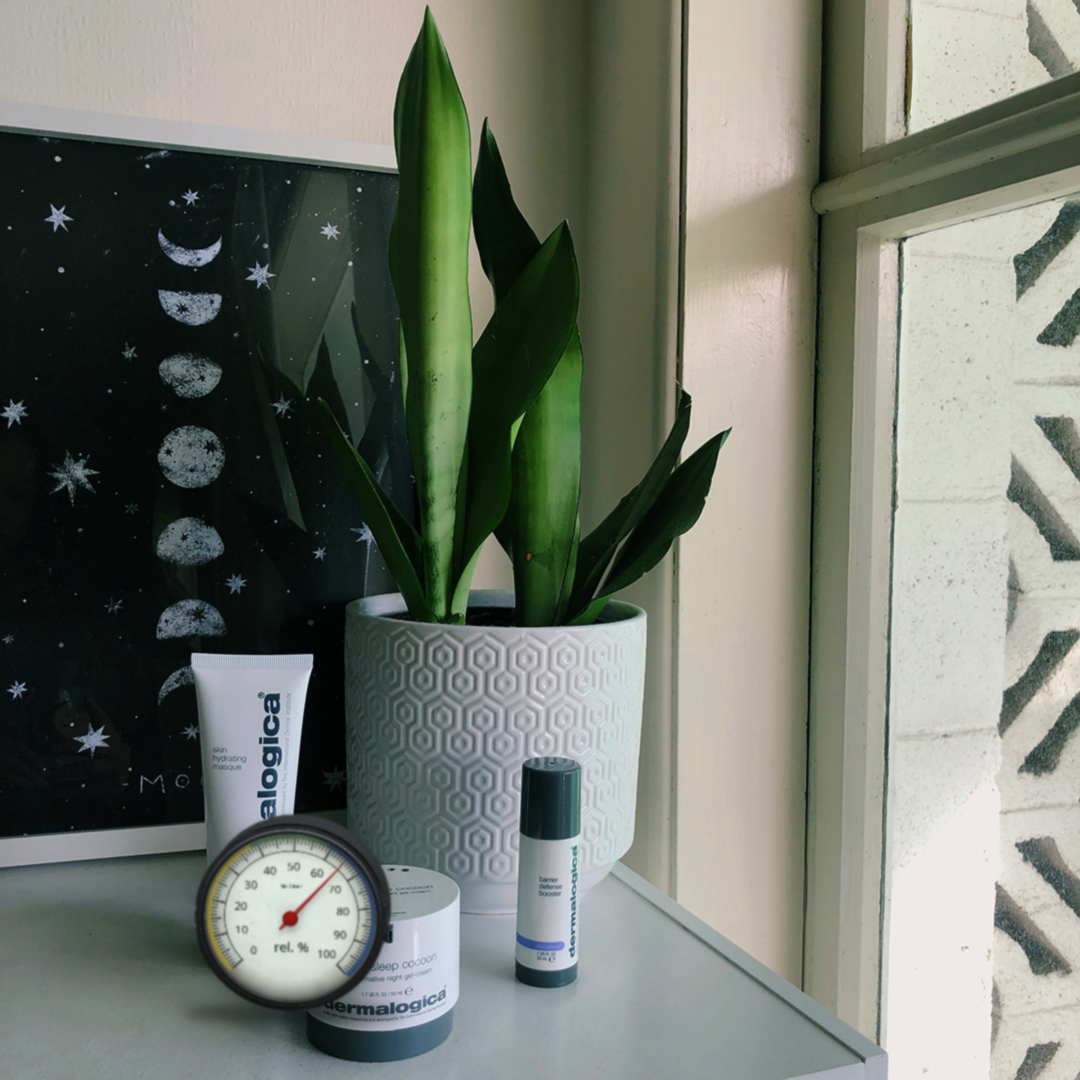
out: **65** %
